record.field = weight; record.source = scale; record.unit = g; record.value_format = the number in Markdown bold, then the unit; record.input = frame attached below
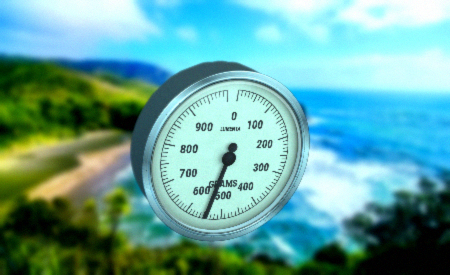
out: **550** g
